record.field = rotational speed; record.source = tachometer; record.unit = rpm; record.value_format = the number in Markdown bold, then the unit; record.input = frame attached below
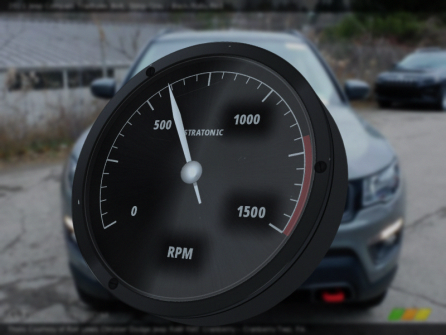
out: **600** rpm
